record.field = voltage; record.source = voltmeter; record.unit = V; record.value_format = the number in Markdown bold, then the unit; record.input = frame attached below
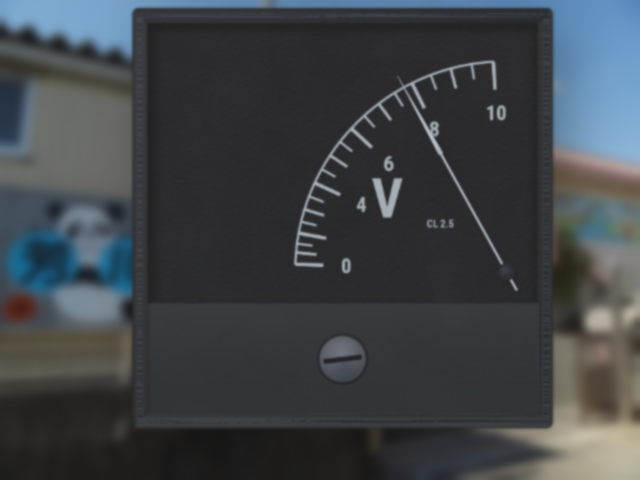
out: **7.75** V
